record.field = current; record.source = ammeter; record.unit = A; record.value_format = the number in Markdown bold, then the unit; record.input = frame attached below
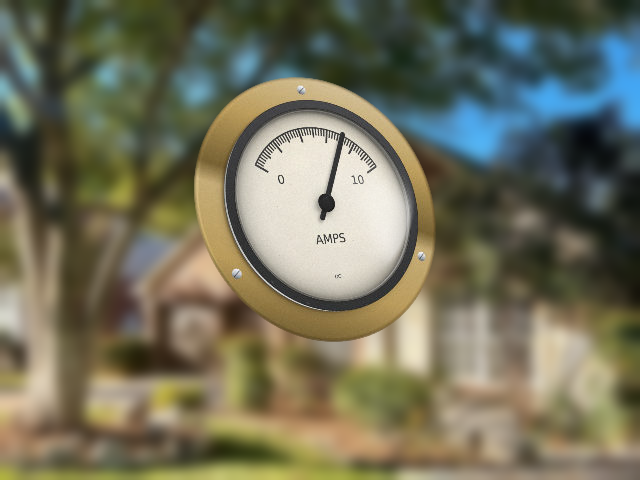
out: **7** A
